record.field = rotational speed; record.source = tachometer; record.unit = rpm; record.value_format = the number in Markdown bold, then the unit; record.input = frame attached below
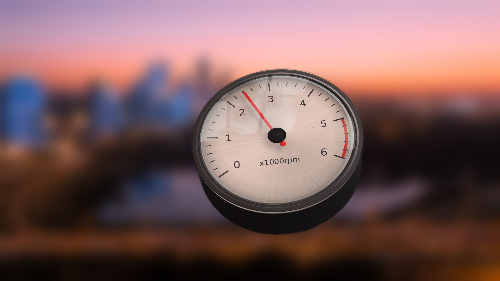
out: **2400** rpm
